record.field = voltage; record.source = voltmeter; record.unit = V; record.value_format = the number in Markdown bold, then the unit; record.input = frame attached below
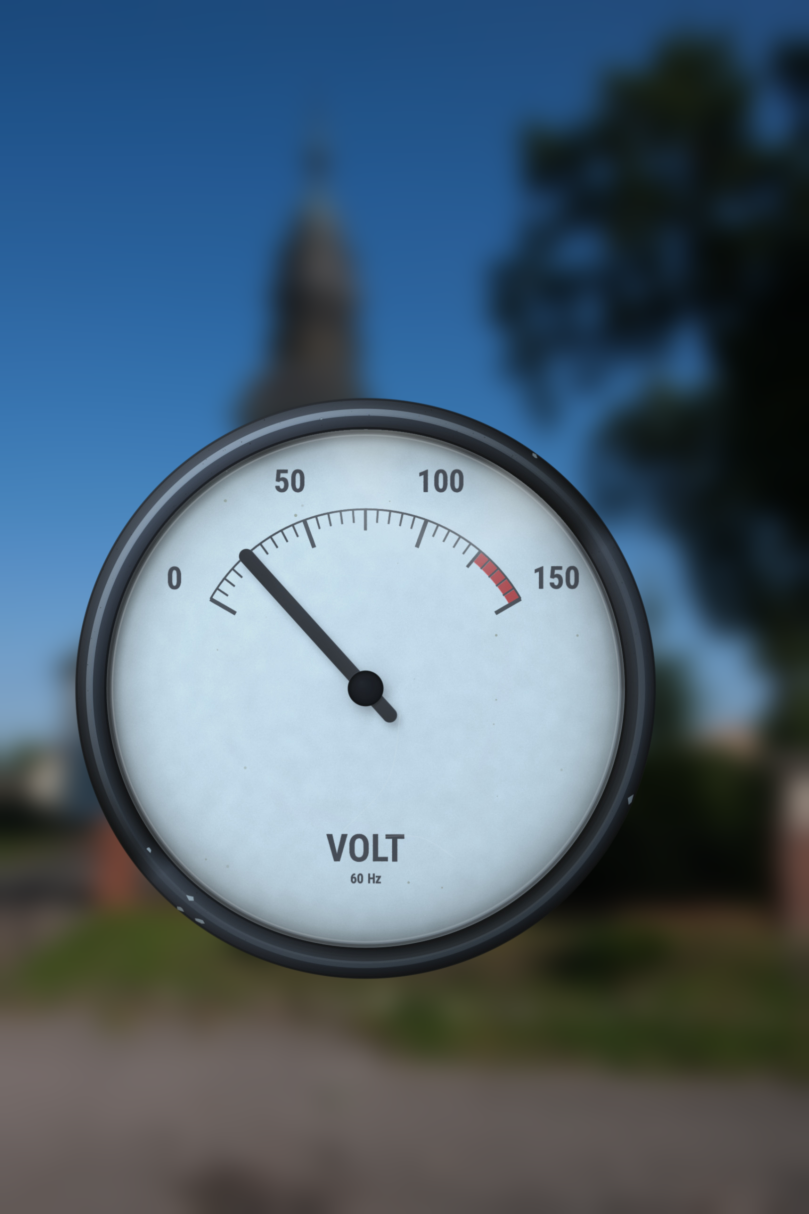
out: **22.5** V
